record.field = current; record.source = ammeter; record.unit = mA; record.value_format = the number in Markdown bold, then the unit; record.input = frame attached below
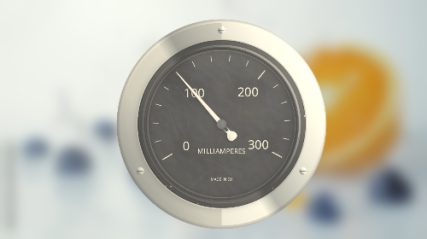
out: **100** mA
